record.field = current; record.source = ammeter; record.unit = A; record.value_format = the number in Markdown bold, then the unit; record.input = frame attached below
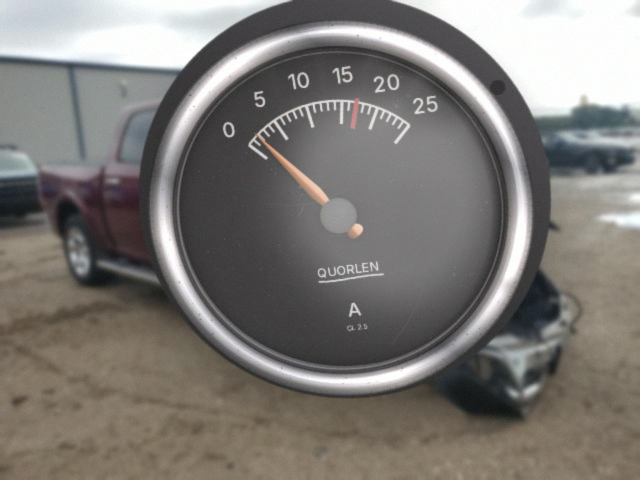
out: **2** A
